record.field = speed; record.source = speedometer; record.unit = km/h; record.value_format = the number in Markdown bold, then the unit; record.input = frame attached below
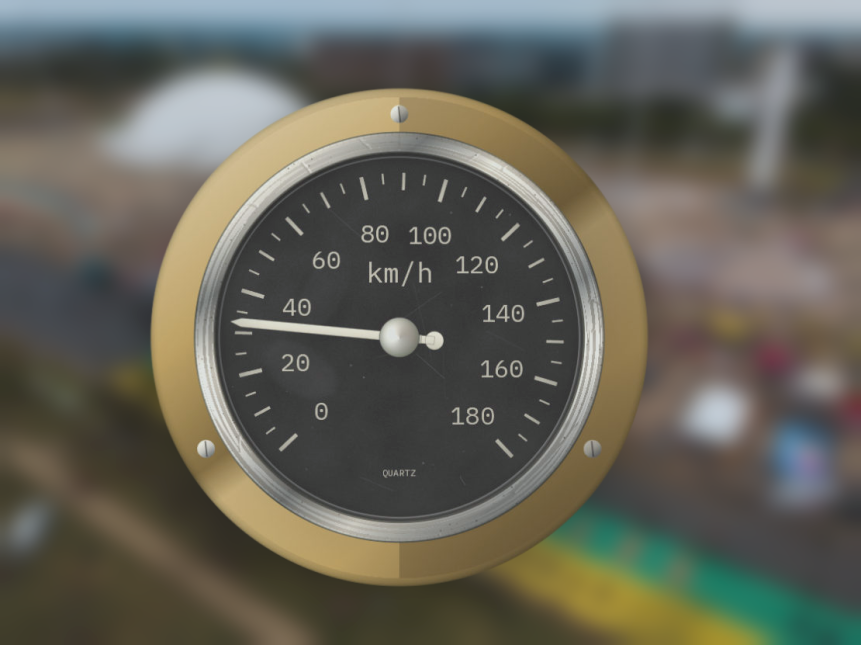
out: **32.5** km/h
